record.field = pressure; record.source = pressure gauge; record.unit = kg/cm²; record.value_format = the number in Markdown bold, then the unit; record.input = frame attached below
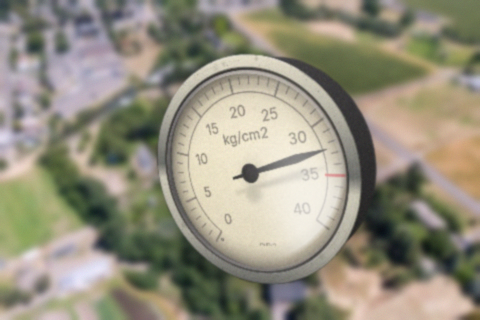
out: **32.5** kg/cm²
